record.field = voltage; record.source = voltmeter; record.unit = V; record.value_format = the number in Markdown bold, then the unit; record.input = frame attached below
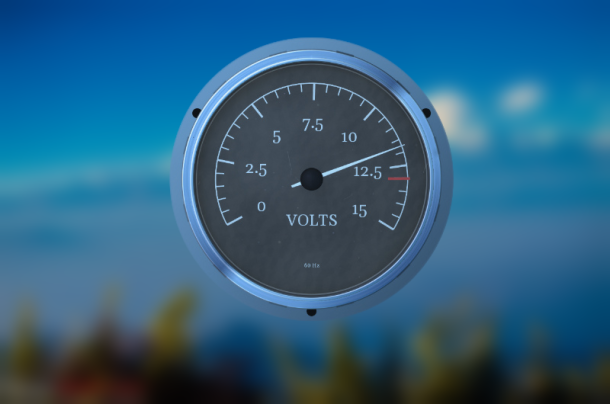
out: **11.75** V
